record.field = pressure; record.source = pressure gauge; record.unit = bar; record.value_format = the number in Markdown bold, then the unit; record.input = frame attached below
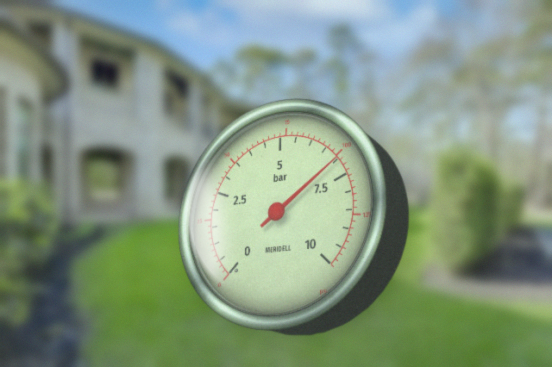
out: **7** bar
